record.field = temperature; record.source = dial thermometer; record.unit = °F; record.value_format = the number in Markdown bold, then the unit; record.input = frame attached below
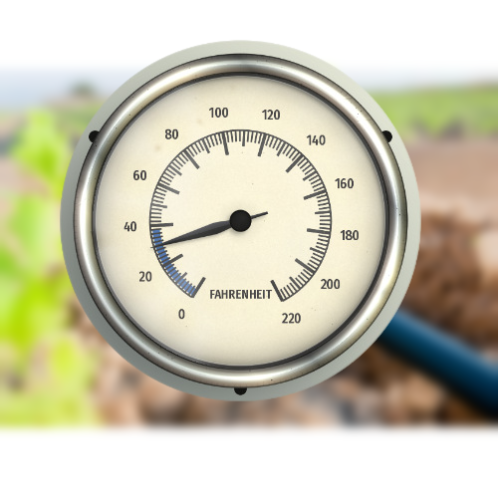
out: **30** °F
